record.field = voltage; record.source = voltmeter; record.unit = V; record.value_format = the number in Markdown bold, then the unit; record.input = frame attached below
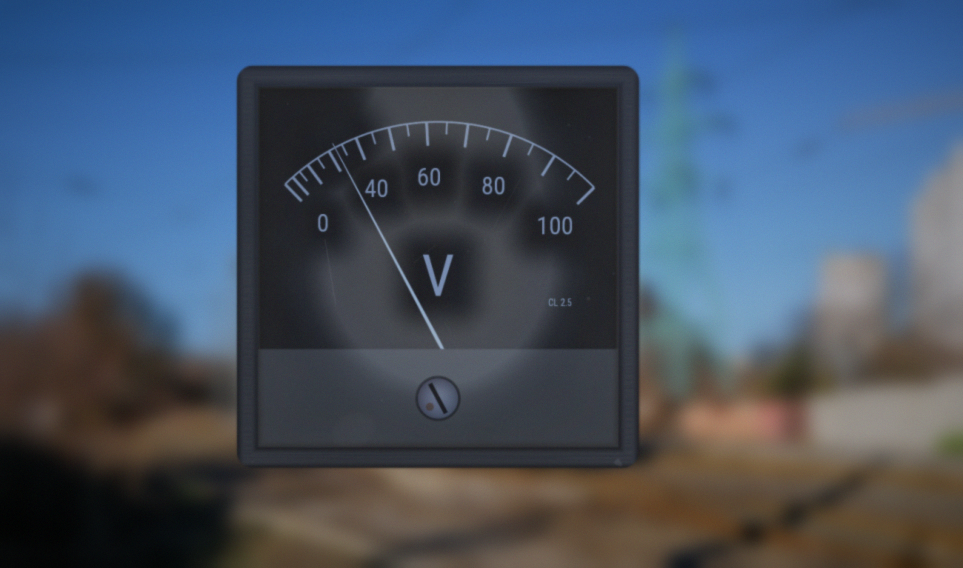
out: **32.5** V
